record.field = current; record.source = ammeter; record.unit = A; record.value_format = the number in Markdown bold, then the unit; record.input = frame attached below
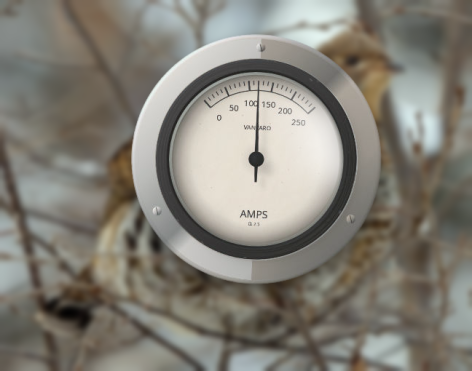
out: **120** A
